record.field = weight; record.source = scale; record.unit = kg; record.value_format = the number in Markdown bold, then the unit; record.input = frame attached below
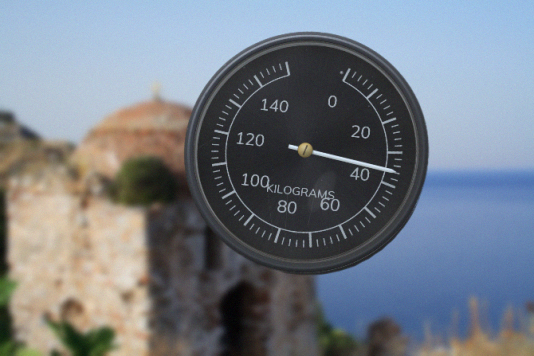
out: **36** kg
